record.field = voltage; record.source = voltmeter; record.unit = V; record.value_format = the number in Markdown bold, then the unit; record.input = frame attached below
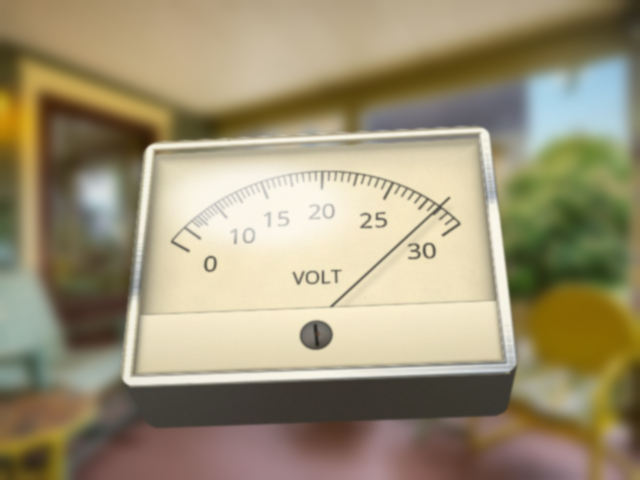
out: **28.5** V
